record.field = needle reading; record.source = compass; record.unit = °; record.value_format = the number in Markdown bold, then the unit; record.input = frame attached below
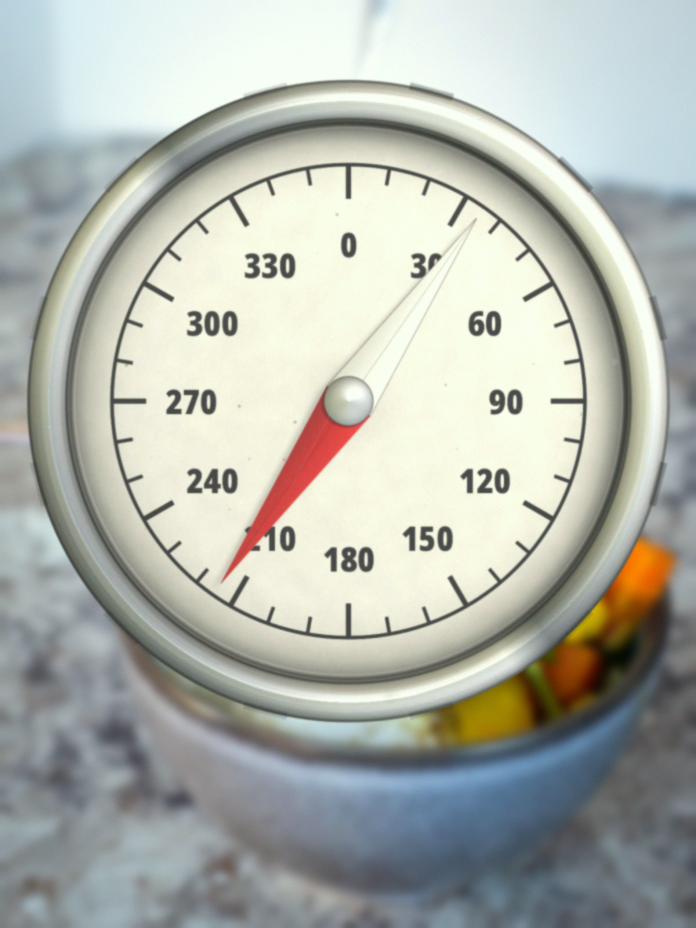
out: **215** °
